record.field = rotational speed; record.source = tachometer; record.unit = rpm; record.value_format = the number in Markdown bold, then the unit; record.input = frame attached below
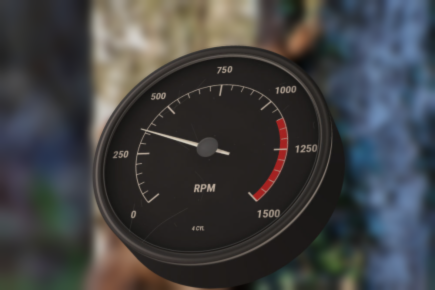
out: **350** rpm
